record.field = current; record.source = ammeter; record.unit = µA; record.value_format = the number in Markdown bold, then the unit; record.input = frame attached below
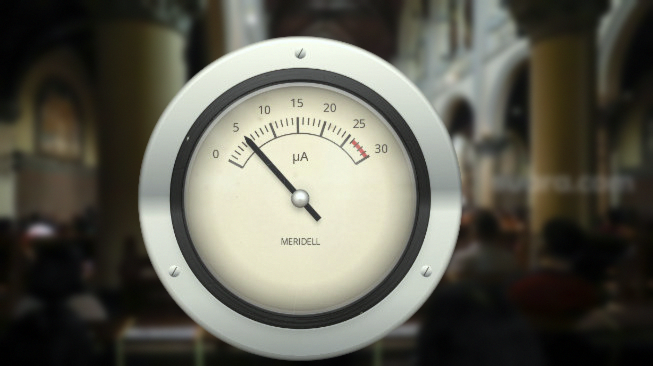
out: **5** µA
